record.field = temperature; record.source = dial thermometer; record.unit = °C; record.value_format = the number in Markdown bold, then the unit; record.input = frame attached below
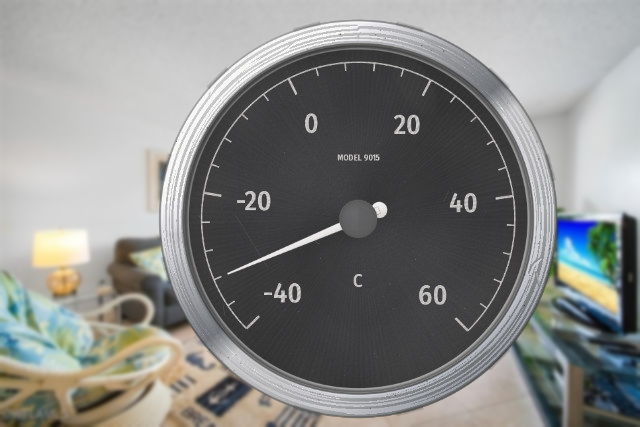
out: **-32** °C
